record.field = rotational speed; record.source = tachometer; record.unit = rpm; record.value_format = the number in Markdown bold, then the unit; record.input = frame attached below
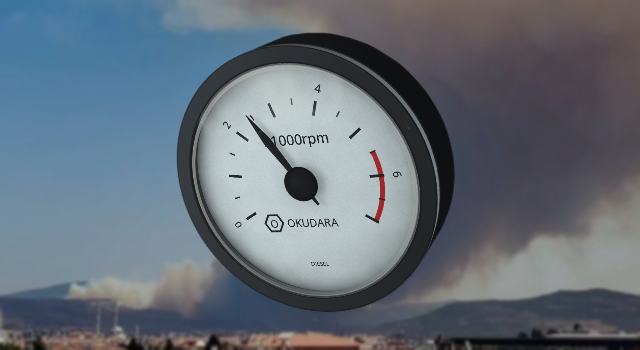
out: **2500** rpm
